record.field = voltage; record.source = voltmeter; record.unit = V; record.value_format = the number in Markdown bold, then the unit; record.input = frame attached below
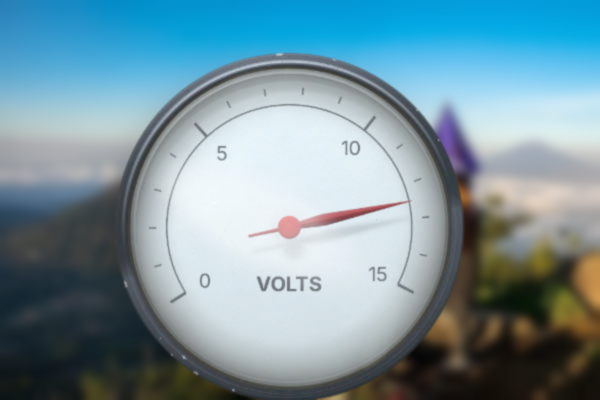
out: **12.5** V
